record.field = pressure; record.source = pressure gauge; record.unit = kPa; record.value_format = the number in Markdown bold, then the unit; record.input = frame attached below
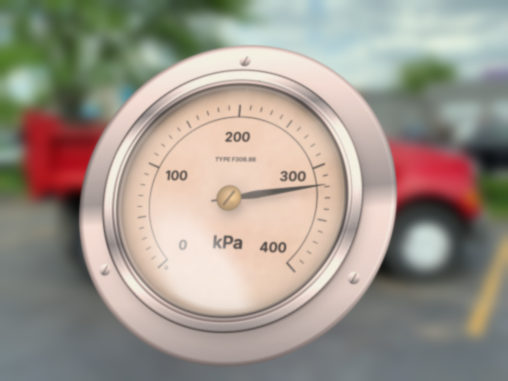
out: **320** kPa
